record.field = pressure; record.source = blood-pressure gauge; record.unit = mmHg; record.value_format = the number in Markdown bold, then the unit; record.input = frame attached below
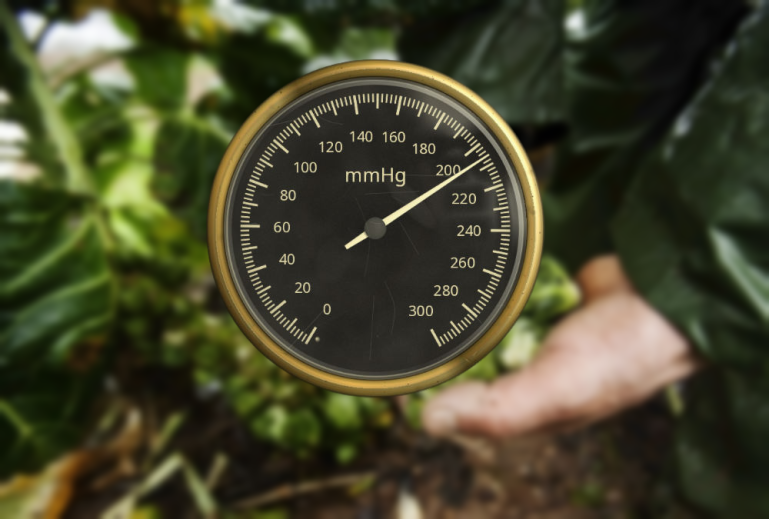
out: **206** mmHg
